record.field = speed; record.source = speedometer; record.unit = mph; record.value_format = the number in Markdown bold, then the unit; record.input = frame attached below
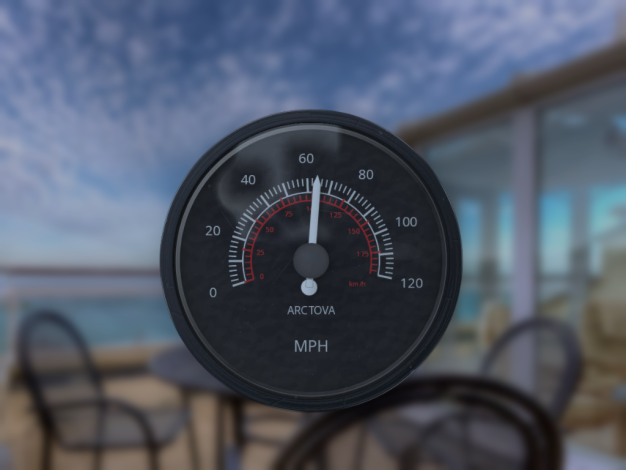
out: **64** mph
